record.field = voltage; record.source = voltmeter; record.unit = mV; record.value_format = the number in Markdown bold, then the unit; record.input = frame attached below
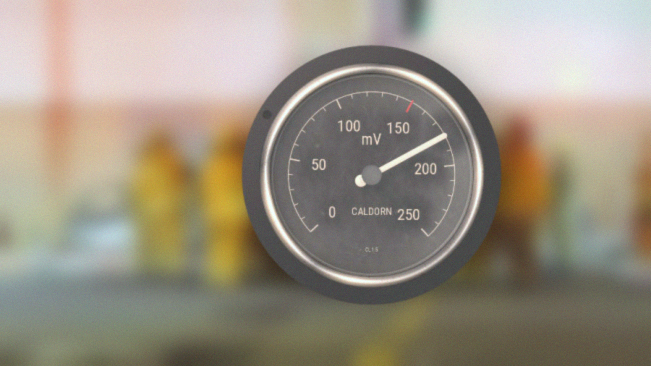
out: **180** mV
